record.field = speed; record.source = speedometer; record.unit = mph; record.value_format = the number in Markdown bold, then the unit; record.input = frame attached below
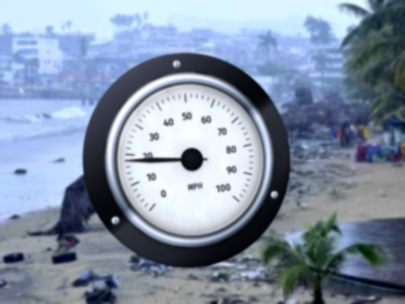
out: **18** mph
